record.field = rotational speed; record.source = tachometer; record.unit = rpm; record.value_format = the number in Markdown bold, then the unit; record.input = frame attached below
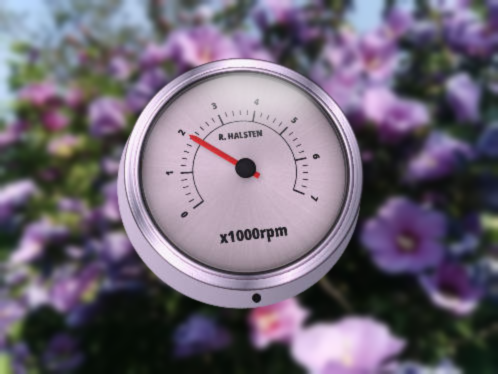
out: **2000** rpm
